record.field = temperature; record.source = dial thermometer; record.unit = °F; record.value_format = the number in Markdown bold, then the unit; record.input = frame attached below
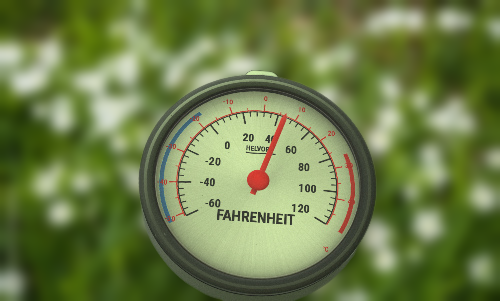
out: **44** °F
